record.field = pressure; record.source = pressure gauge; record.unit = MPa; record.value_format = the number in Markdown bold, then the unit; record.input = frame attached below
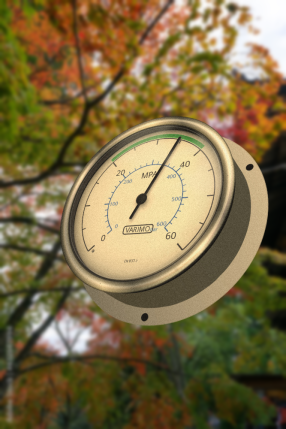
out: **35** MPa
